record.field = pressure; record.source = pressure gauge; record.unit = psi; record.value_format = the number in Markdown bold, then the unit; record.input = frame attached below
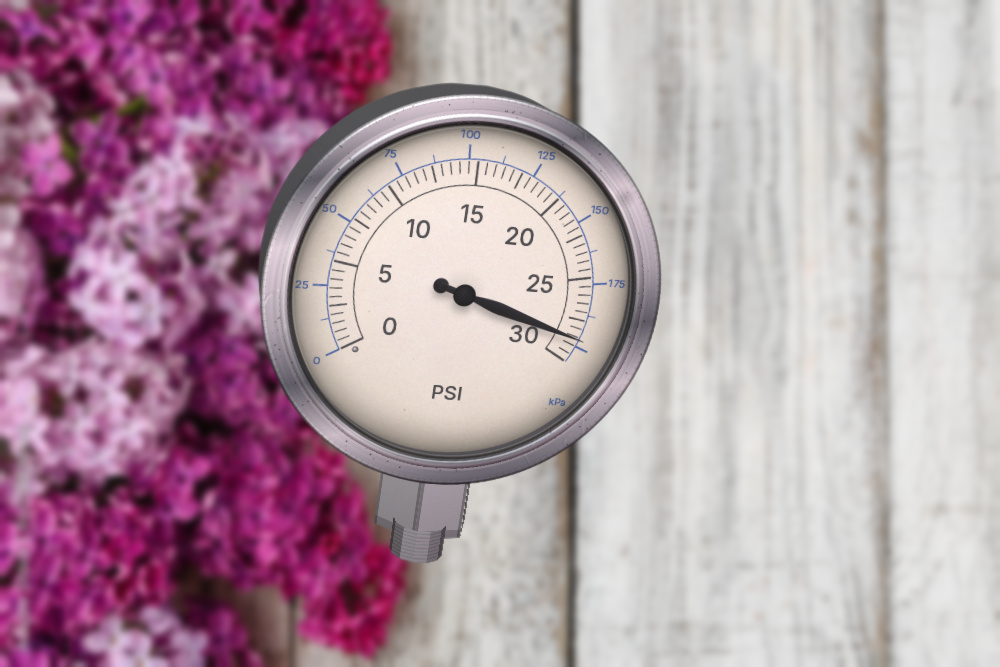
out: **28.5** psi
